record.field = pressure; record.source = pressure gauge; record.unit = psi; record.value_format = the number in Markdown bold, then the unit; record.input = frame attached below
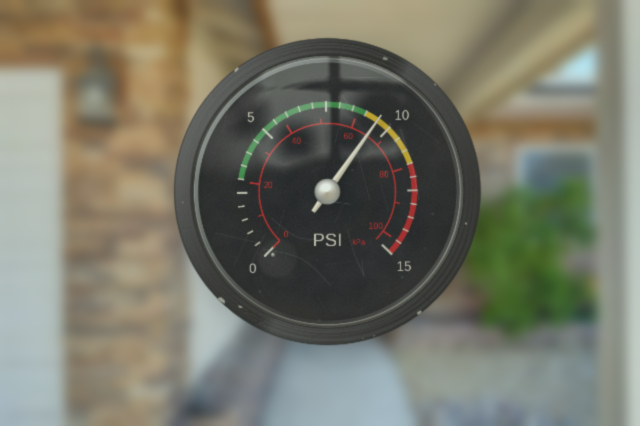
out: **9.5** psi
